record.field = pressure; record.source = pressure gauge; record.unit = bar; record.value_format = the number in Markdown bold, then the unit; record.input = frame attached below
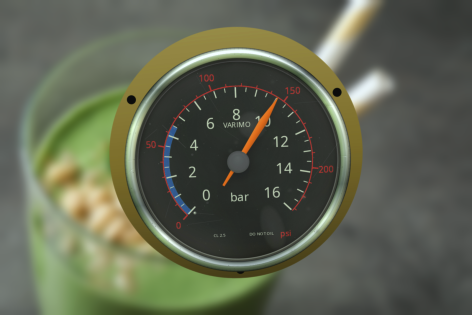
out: **10** bar
